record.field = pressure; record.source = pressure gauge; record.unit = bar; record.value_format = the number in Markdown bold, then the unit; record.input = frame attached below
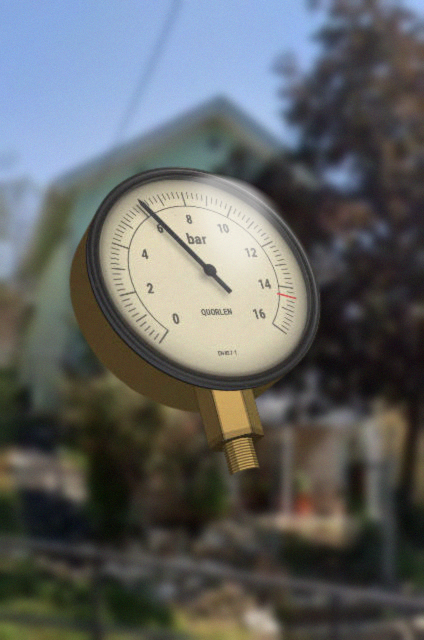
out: **6** bar
